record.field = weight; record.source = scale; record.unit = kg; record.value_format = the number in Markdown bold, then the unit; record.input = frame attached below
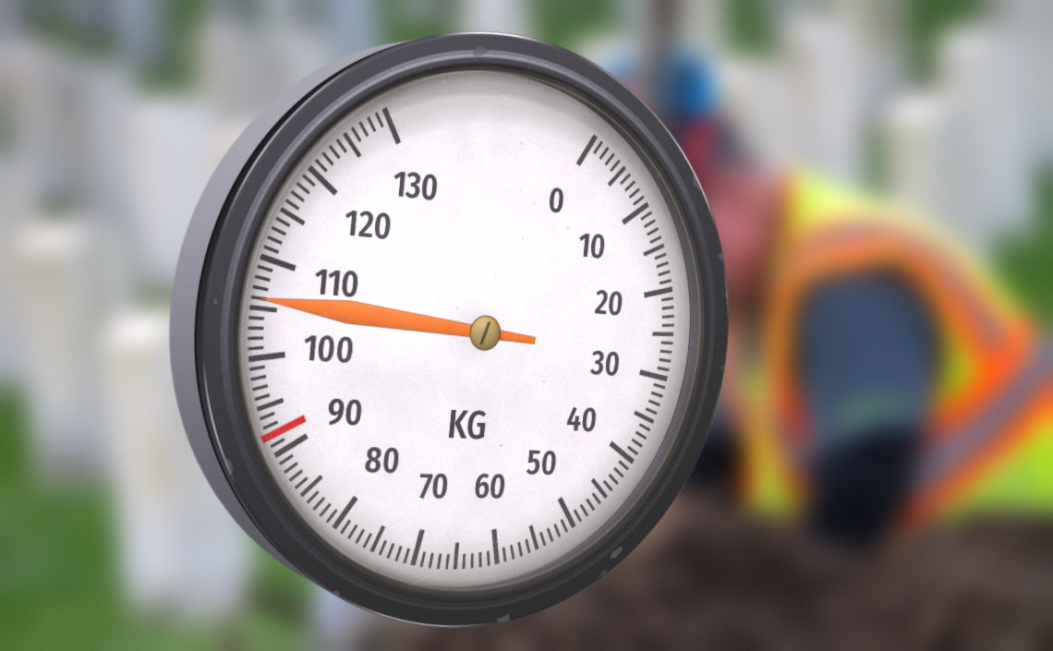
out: **106** kg
